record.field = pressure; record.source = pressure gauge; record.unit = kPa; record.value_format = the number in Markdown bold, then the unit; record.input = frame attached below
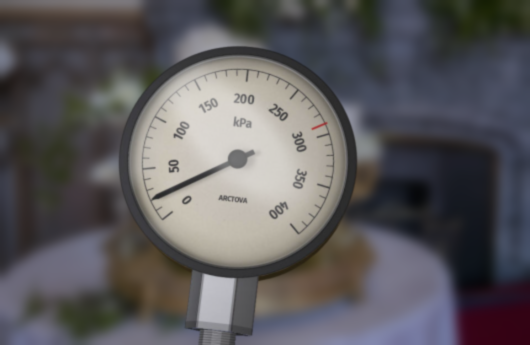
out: **20** kPa
